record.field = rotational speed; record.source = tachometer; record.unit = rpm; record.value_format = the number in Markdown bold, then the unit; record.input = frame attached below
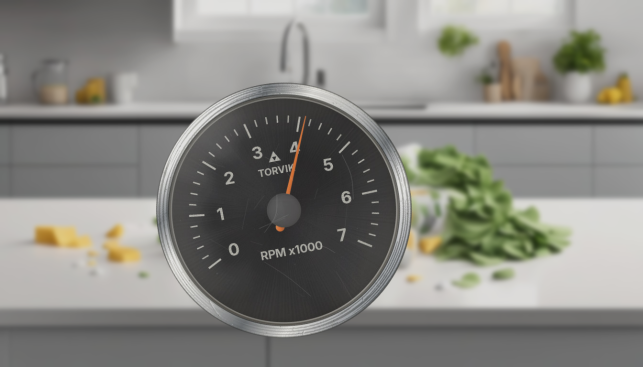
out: **4100** rpm
